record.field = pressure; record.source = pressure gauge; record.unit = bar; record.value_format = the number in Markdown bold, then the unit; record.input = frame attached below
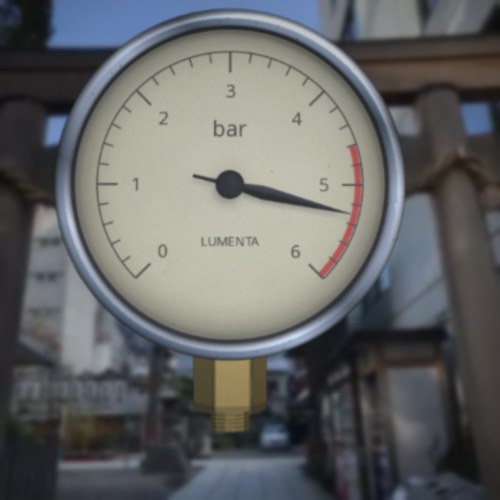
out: **5.3** bar
